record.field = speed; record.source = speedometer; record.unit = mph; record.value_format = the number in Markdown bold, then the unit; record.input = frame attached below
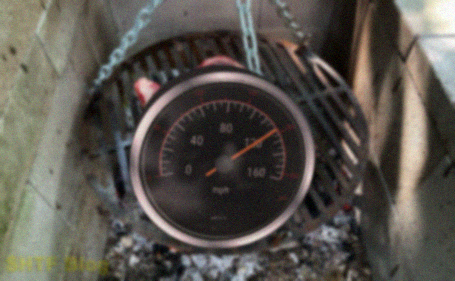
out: **120** mph
